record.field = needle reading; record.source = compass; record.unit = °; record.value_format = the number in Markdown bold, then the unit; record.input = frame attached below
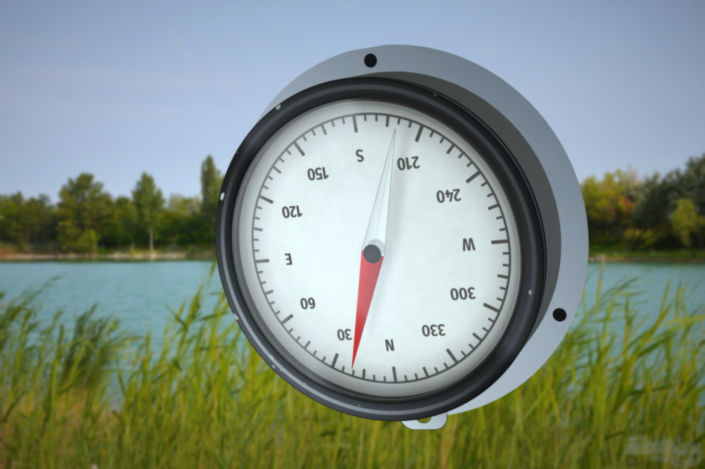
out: **20** °
